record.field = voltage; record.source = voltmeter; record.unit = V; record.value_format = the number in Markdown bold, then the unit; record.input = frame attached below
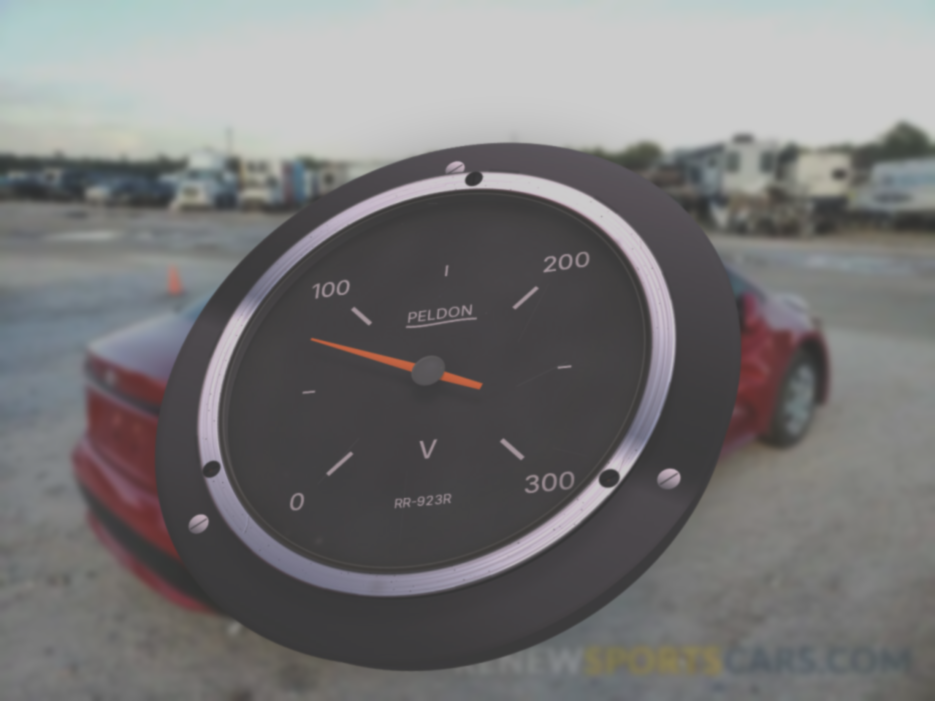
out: **75** V
